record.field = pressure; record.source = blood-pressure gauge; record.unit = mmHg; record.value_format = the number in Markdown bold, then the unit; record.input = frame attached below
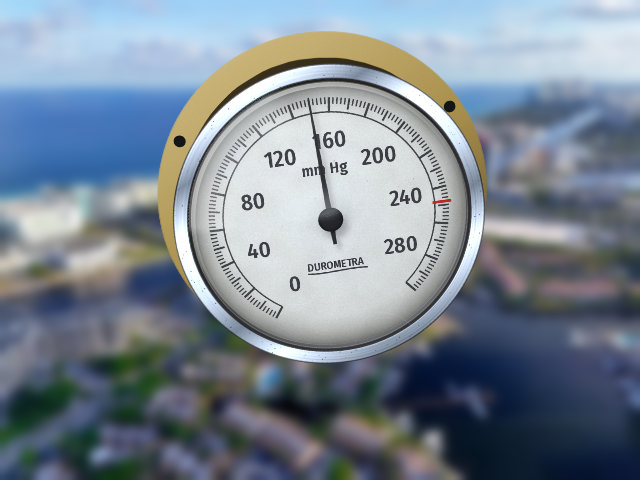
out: **150** mmHg
